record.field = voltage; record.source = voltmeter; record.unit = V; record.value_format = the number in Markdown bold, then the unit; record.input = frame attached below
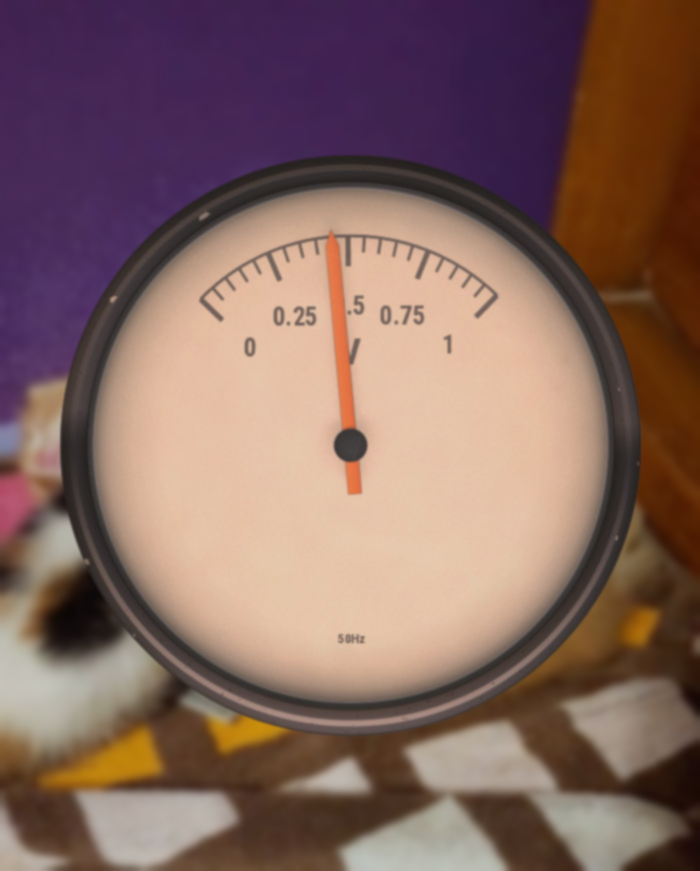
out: **0.45** V
